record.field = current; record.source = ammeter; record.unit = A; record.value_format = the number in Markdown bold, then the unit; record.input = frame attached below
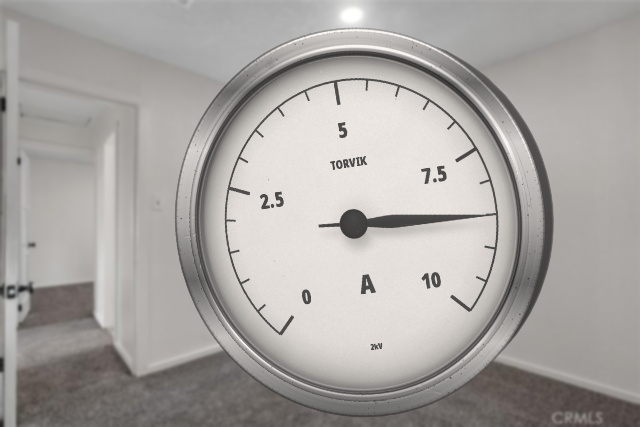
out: **8.5** A
